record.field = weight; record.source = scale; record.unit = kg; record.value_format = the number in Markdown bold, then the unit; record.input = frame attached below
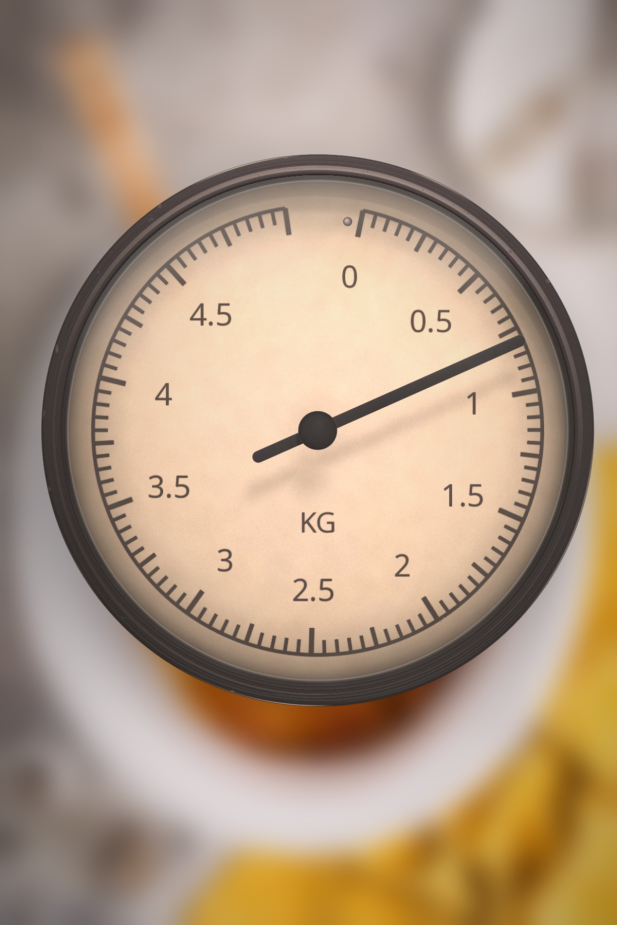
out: **0.8** kg
